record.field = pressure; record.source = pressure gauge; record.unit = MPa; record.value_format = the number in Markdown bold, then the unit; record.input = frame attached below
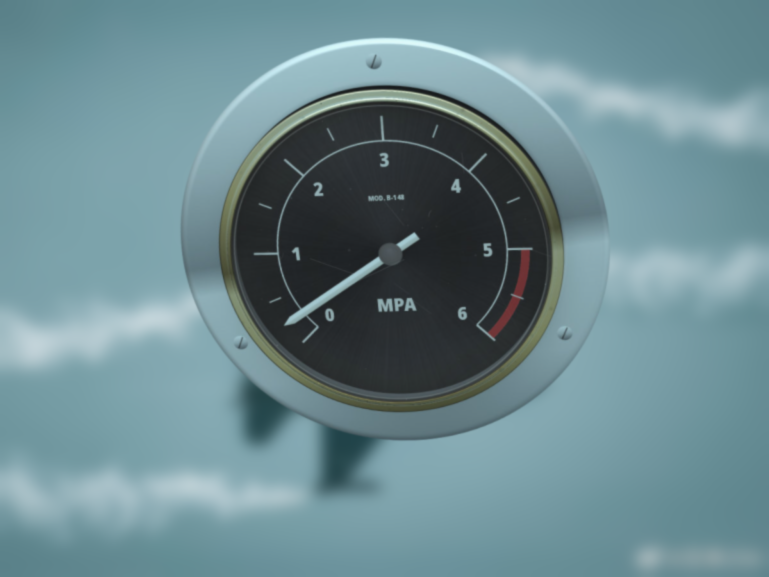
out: **0.25** MPa
